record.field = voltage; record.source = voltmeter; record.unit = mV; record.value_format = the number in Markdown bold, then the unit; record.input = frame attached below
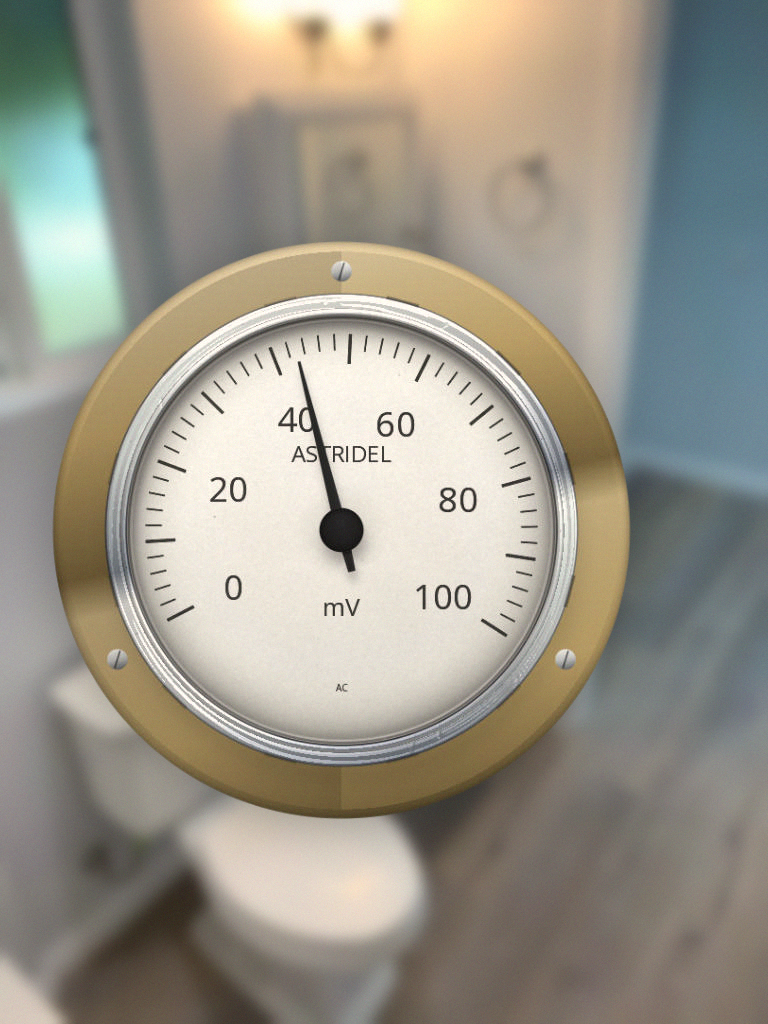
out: **43** mV
